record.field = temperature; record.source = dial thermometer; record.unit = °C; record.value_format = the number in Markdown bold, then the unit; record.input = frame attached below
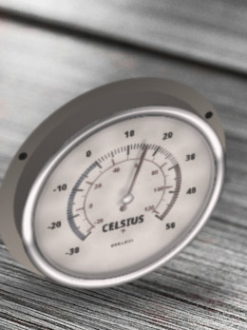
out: **15** °C
